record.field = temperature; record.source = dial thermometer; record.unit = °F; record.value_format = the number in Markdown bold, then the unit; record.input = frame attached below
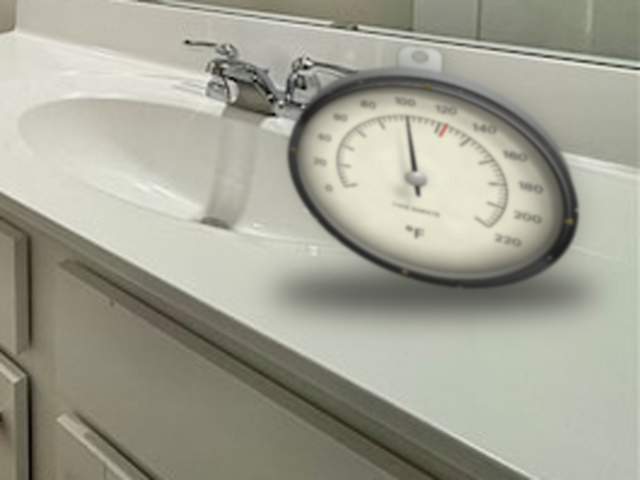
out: **100** °F
